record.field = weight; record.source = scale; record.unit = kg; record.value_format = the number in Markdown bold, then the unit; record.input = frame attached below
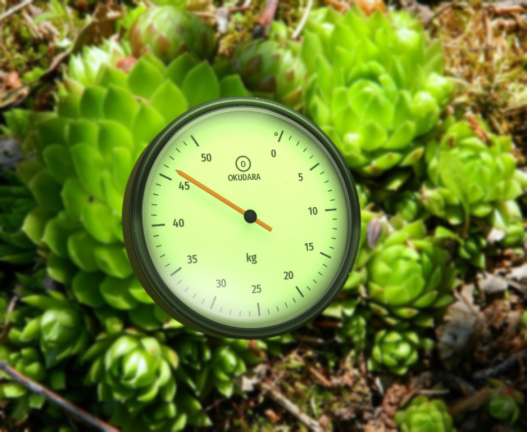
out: **46** kg
